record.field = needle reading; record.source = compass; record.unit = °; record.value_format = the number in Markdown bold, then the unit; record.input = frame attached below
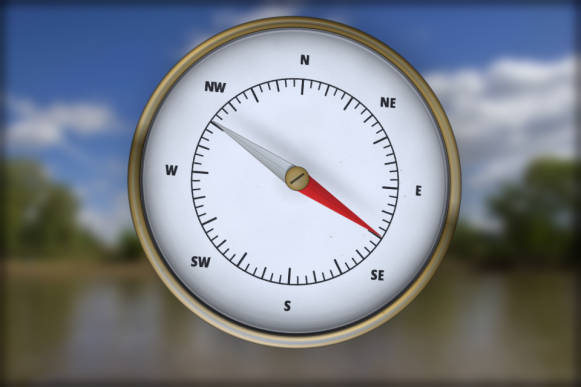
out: **120** °
